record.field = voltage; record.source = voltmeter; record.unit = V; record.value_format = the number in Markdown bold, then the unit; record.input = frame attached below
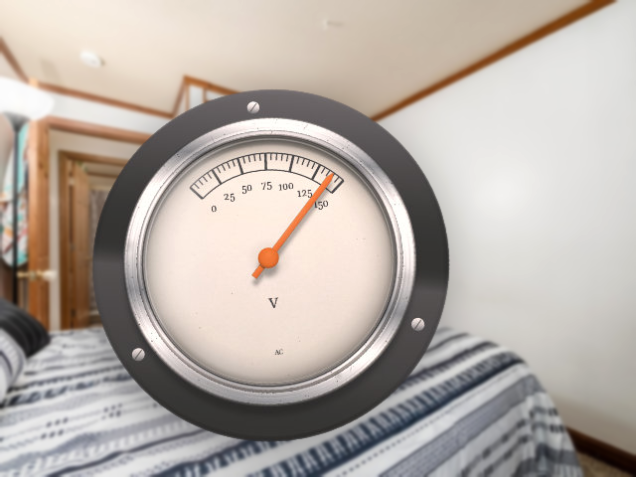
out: **140** V
